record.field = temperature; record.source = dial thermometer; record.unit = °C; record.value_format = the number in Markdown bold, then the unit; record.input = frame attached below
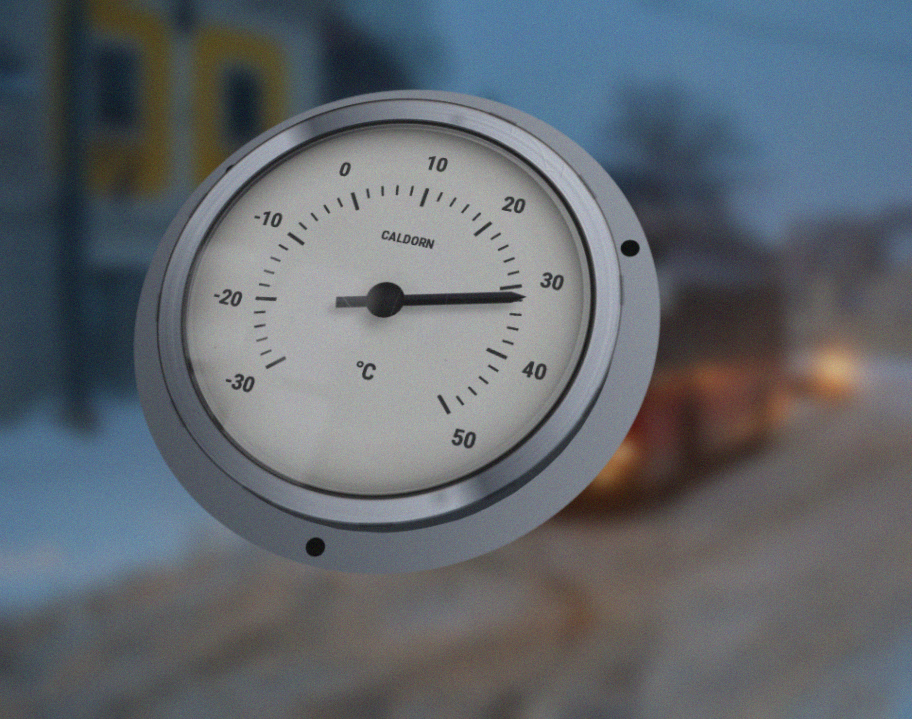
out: **32** °C
